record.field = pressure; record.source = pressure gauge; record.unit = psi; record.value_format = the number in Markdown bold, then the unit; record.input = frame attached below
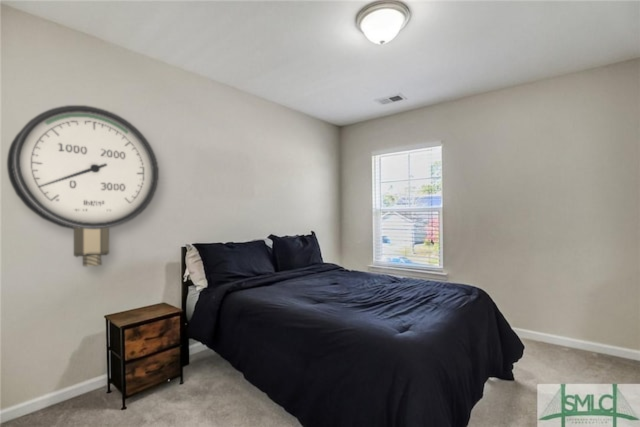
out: **200** psi
